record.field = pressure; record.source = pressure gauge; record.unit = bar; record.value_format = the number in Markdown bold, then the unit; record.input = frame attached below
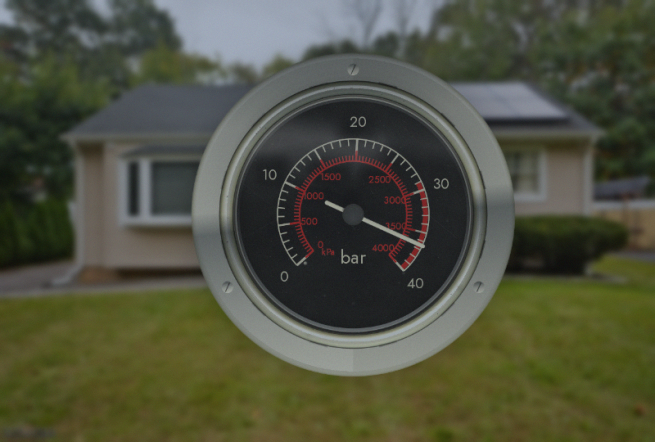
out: **36.5** bar
